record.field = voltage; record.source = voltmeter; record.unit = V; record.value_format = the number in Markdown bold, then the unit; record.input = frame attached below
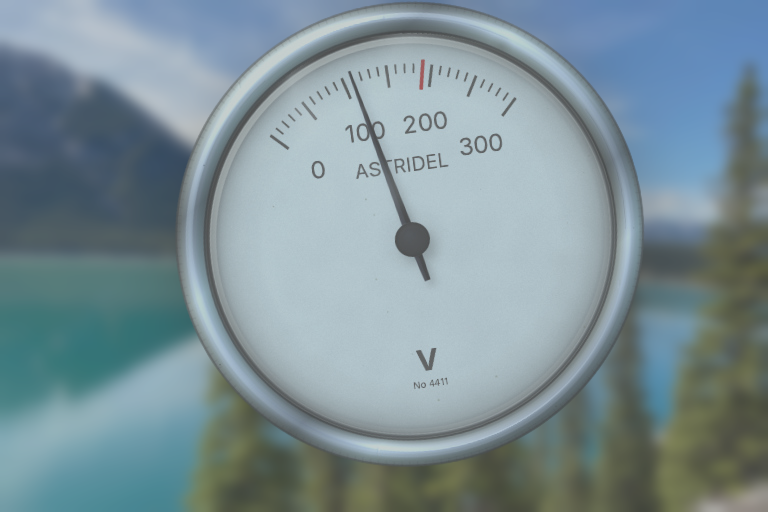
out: **110** V
